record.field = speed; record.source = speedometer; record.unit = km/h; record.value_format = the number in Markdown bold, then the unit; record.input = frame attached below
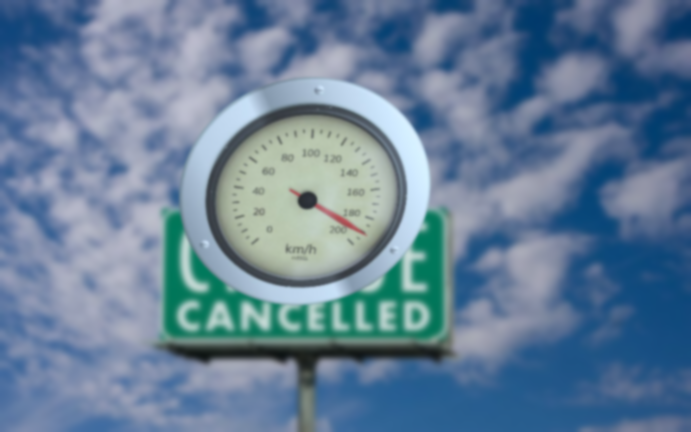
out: **190** km/h
